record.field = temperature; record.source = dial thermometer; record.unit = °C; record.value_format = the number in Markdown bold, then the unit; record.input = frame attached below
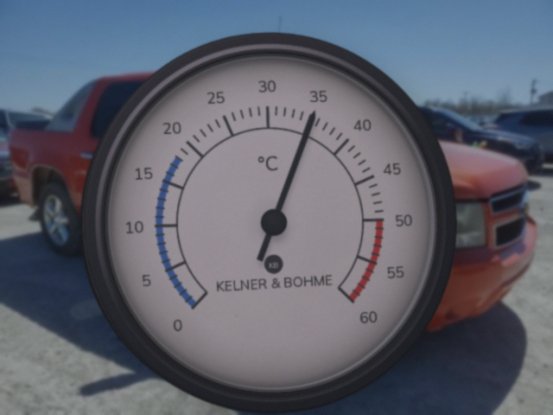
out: **35** °C
